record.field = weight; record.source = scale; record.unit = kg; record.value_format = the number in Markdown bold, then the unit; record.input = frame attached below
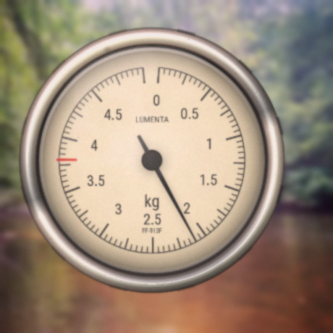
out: **2.1** kg
